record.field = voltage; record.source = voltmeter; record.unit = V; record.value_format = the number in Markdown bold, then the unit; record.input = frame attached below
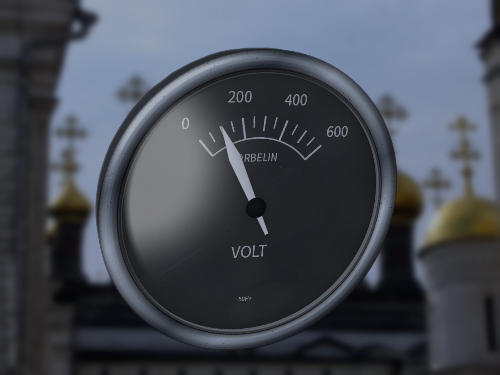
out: **100** V
